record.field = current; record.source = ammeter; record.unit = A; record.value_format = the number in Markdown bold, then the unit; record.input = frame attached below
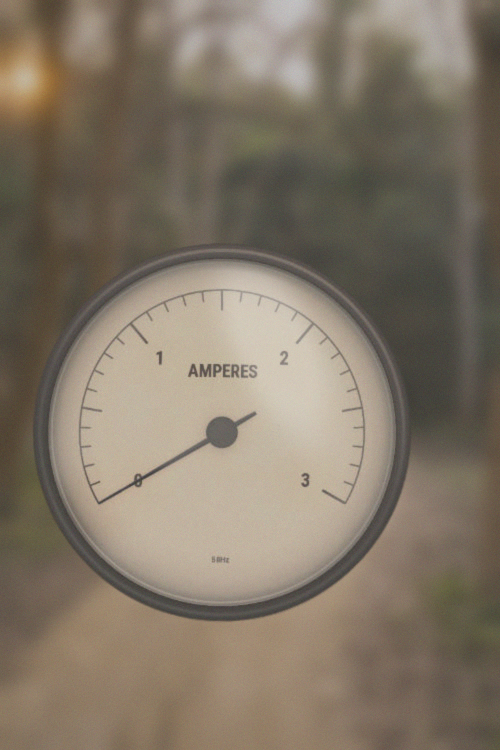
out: **0** A
